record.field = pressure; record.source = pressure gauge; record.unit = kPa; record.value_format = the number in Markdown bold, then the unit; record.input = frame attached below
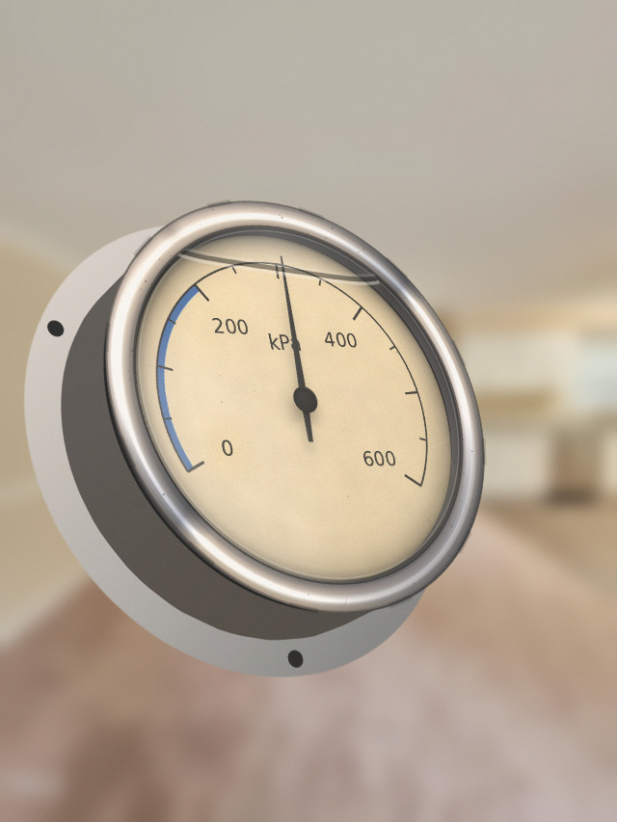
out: **300** kPa
